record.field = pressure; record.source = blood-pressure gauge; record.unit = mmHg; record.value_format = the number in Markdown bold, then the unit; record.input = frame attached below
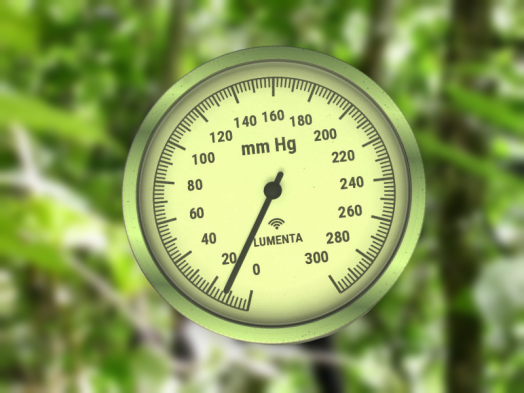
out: **12** mmHg
